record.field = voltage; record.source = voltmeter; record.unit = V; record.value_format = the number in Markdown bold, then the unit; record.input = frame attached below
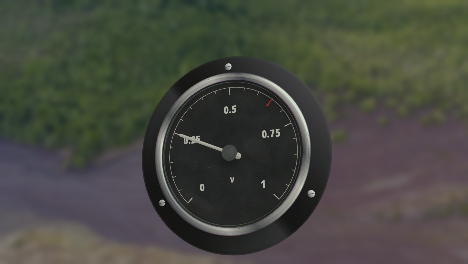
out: **0.25** V
